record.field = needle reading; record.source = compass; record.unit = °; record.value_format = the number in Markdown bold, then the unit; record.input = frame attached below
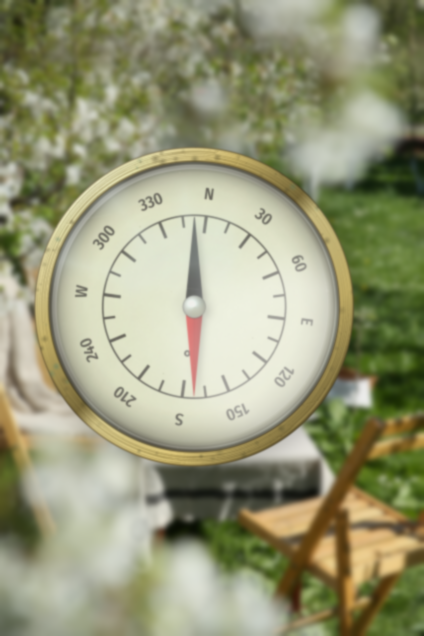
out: **172.5** °
